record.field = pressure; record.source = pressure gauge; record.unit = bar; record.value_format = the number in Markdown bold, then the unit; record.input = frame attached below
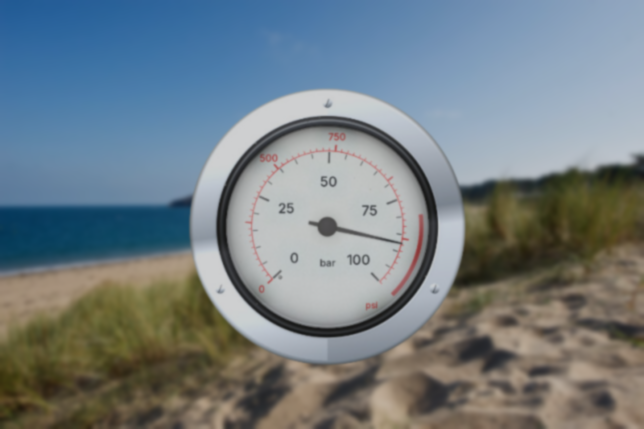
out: **87.5** bar
